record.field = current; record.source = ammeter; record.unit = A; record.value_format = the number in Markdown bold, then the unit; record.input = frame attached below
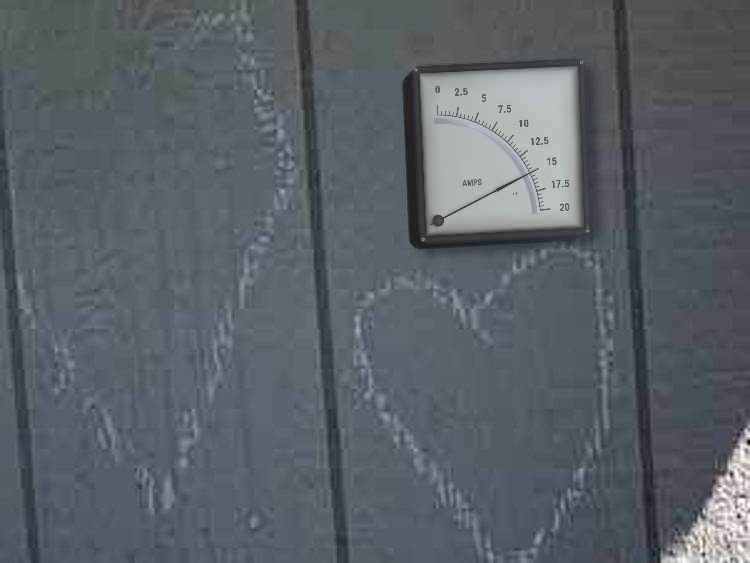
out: **15** A
